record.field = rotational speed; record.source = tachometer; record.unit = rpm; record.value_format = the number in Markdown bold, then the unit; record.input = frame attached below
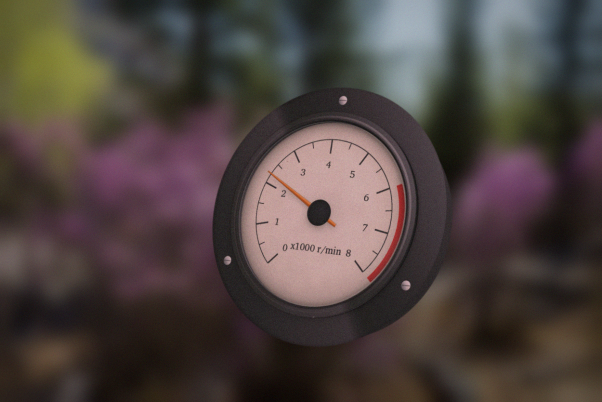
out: **2250** rpm
